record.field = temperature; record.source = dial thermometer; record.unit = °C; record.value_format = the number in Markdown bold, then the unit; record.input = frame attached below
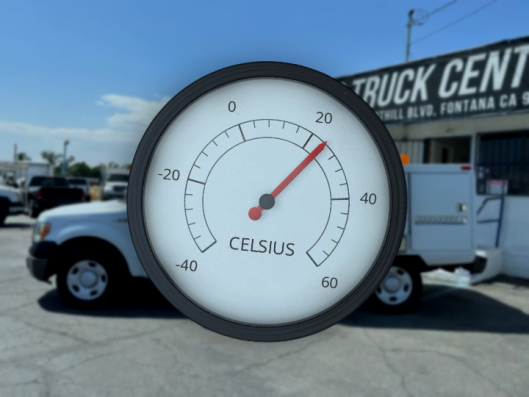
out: **24** °C
